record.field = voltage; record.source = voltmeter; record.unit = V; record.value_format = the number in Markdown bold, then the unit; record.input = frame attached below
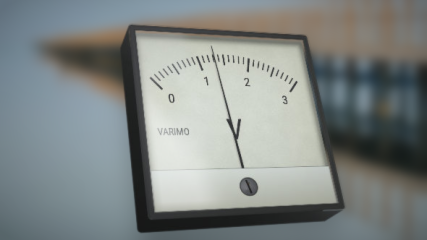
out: **1.3** V
